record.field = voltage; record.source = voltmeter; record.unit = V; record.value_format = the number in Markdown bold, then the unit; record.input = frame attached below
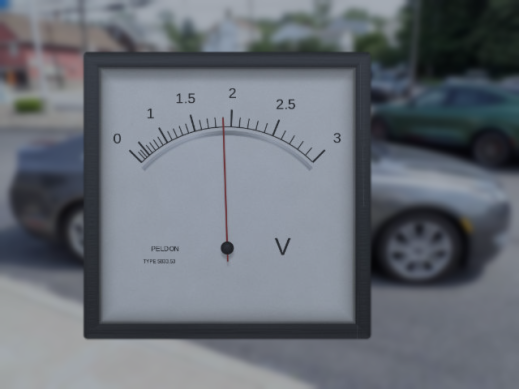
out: **1.9** V
